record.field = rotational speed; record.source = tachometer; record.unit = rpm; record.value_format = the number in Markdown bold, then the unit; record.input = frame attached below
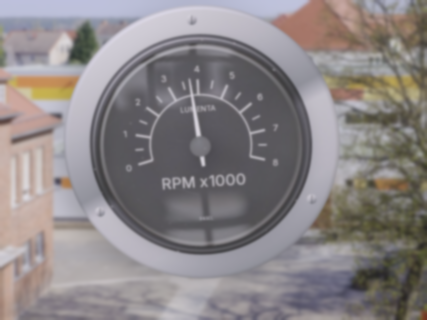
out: **3750** rpm
